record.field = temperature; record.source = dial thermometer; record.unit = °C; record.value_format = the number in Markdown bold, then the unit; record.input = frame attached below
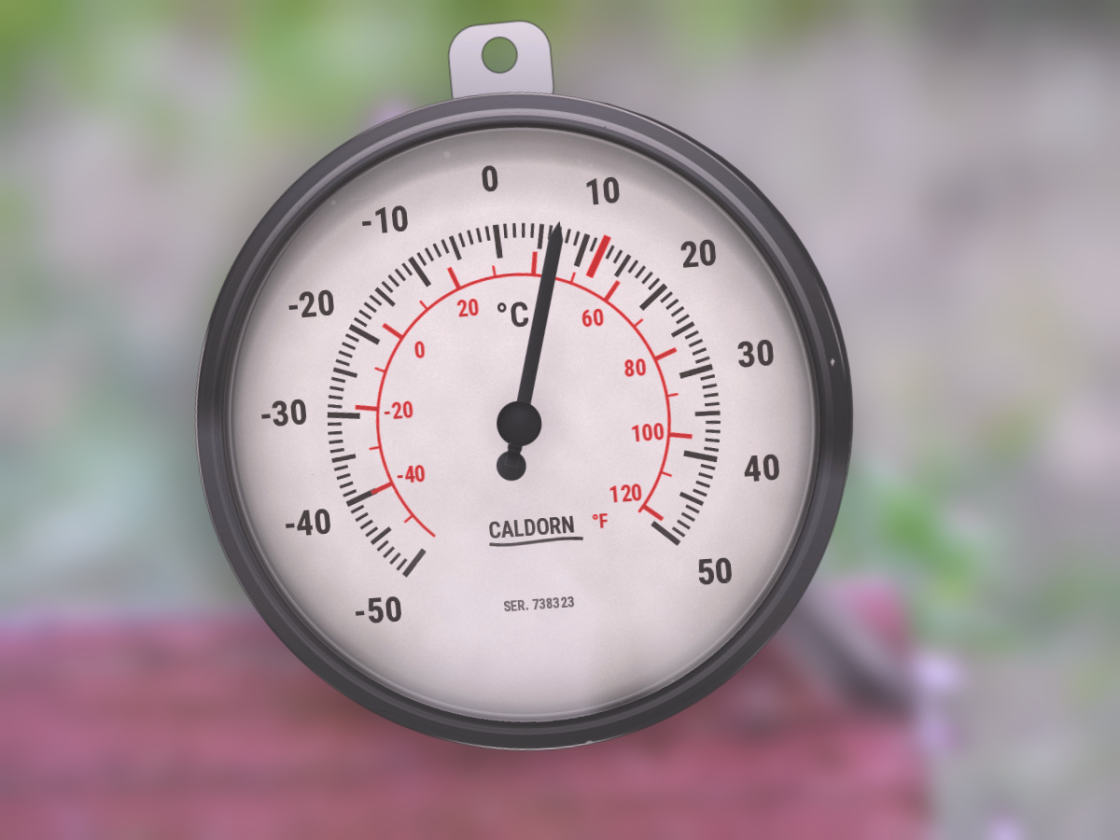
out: **7** °C
